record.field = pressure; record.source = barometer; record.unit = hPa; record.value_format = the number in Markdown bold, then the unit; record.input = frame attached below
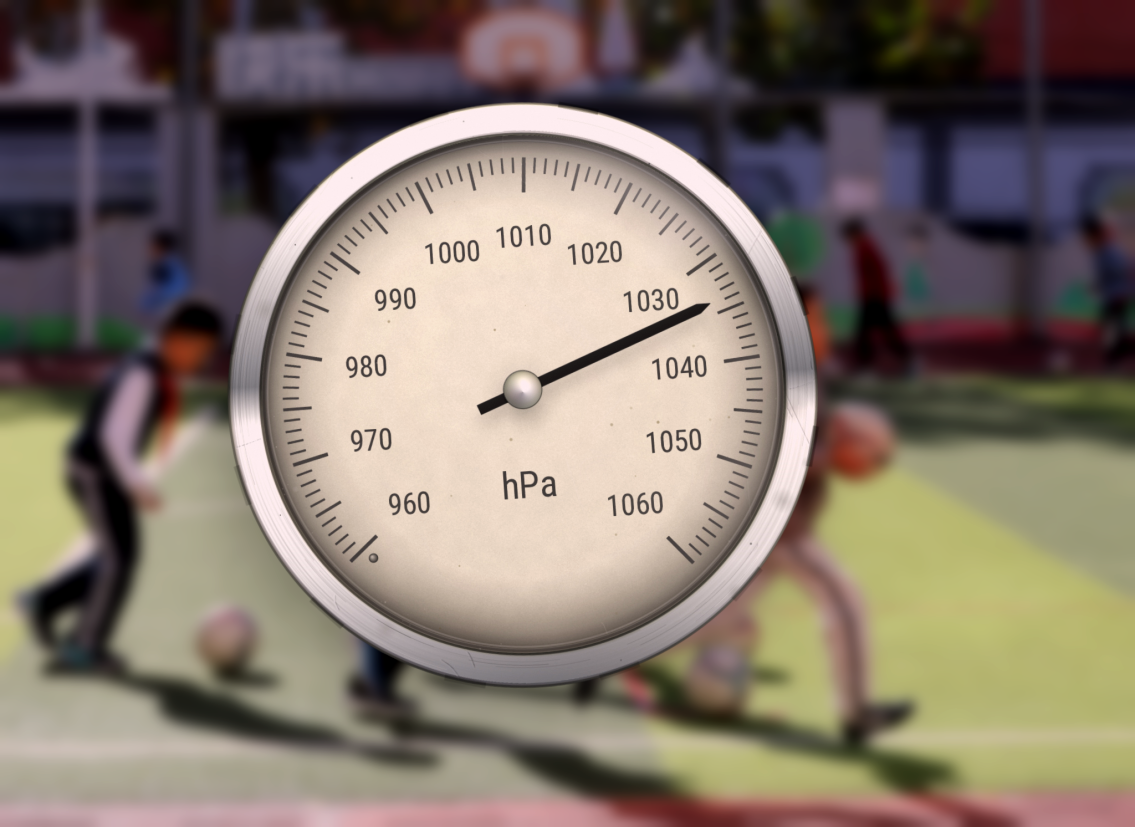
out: **1034** hPa
